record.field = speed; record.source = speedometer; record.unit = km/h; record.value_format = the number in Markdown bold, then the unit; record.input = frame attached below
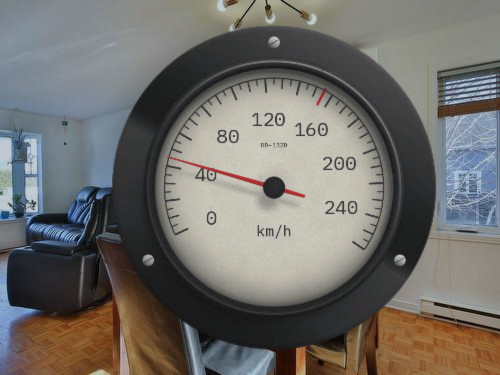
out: **45** km/h
